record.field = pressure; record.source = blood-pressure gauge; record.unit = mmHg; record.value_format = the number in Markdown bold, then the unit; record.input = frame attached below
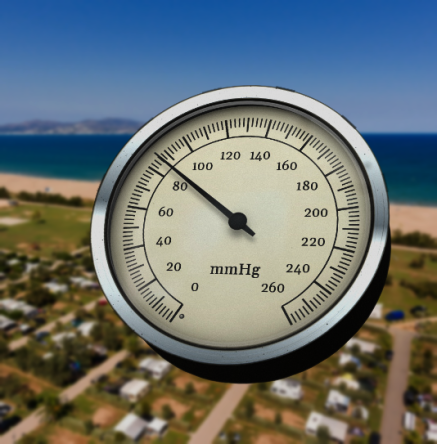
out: **86** mmHg
